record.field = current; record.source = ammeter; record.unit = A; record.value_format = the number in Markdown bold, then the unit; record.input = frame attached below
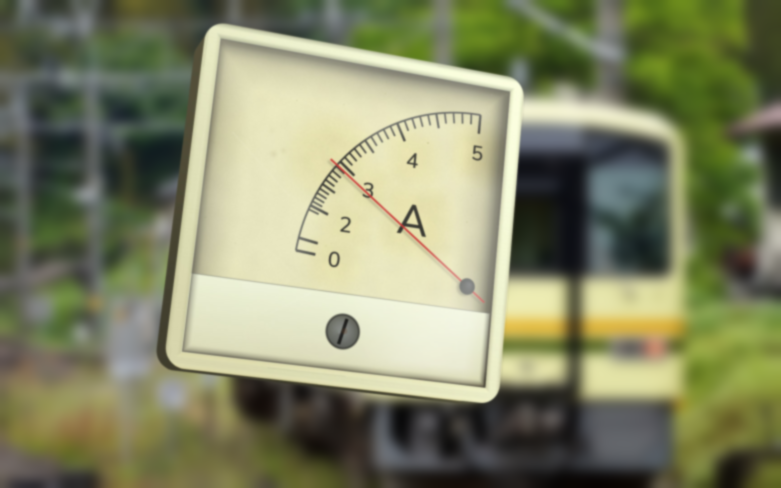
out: **2.9** A
